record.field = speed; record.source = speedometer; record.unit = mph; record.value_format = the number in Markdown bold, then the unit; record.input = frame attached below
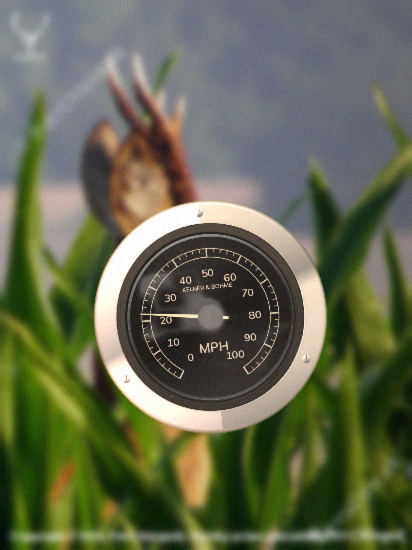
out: **22** mph
